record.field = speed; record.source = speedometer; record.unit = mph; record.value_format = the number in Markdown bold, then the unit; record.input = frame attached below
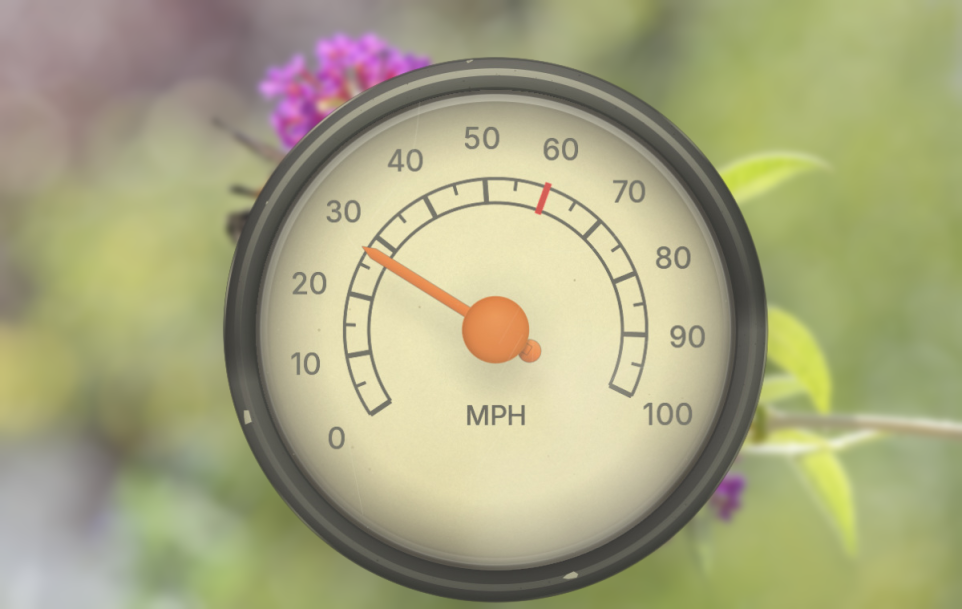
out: **27.5** mph
